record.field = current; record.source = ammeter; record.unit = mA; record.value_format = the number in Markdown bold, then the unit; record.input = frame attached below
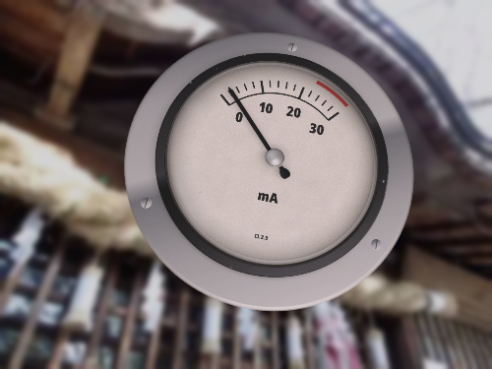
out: **2** mA
